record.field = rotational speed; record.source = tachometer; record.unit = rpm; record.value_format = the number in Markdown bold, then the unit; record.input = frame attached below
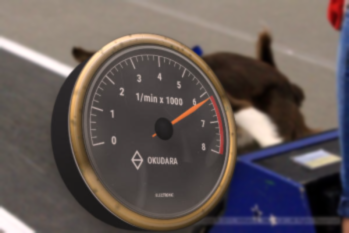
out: **6200** rpm
